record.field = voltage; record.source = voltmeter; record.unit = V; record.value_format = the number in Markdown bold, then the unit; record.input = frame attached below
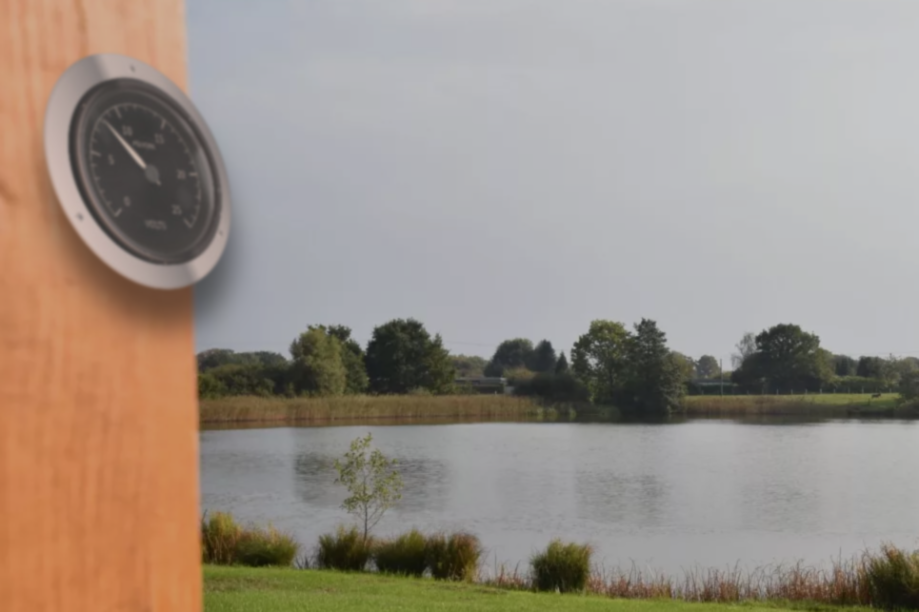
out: **8** V
